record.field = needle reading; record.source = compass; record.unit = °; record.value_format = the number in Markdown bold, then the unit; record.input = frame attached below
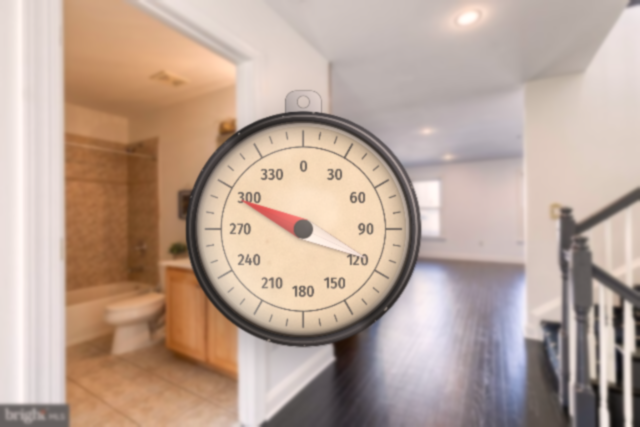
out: **295** °
